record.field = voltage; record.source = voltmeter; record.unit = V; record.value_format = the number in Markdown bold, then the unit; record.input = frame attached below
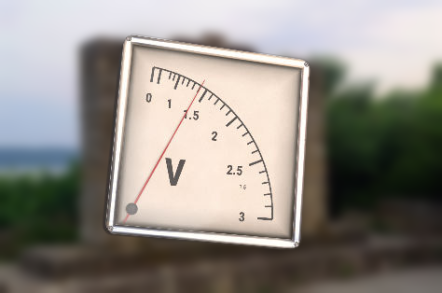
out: **1.4** V
